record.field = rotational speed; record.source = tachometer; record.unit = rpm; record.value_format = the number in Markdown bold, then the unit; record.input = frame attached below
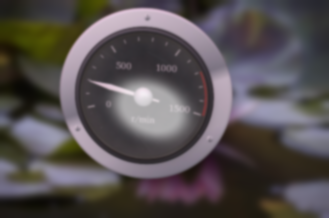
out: **200** rpm
